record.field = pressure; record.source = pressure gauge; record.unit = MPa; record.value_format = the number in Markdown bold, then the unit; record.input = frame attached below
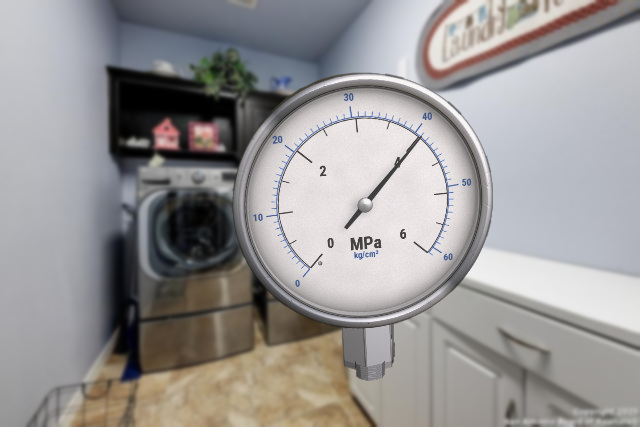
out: **4** MPa
